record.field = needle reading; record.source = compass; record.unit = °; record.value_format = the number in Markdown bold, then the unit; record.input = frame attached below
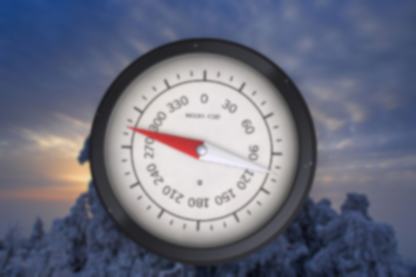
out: **285** °
